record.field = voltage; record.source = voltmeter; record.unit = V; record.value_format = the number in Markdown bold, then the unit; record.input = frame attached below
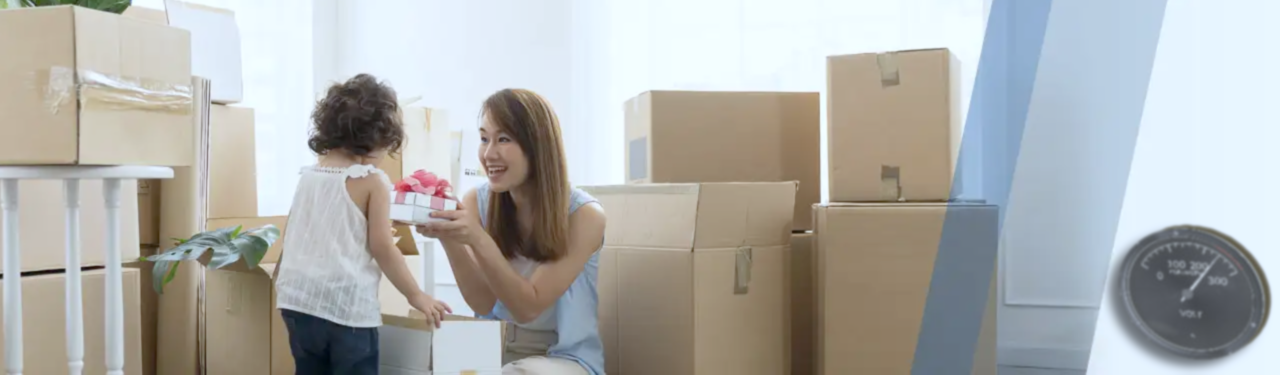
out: **240** V
